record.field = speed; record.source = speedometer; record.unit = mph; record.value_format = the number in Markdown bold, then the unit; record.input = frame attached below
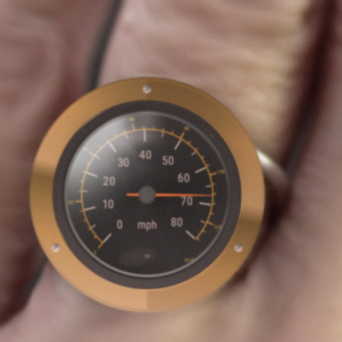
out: **67.5** mph
